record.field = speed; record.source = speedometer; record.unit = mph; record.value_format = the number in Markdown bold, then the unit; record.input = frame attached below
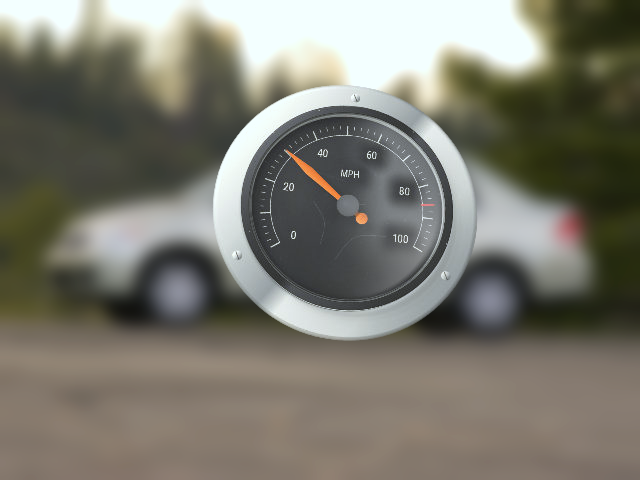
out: **30** mph
